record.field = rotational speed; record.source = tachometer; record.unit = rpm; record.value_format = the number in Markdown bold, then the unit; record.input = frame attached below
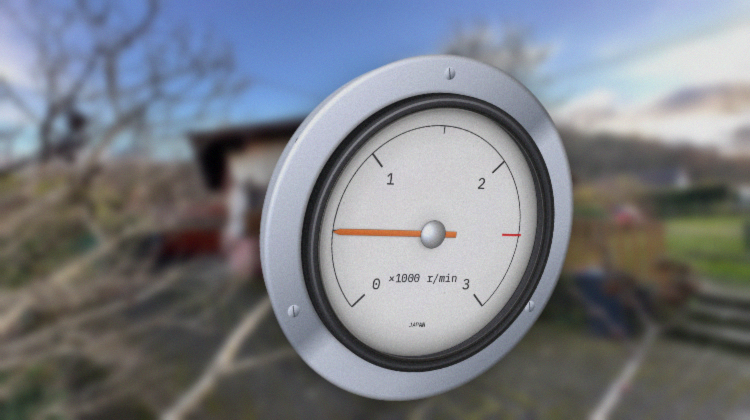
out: **500** rpm
